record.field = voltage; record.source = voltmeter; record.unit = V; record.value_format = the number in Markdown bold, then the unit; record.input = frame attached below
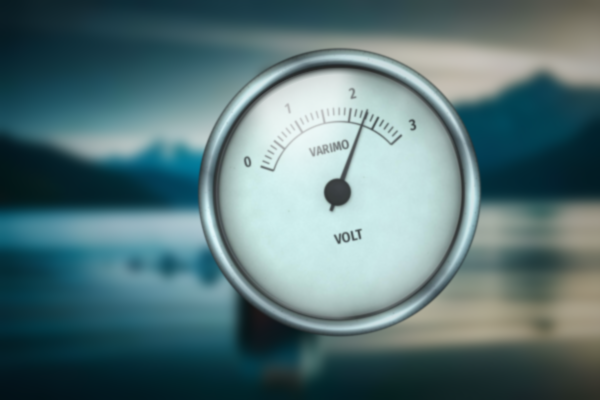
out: **2.3** V
